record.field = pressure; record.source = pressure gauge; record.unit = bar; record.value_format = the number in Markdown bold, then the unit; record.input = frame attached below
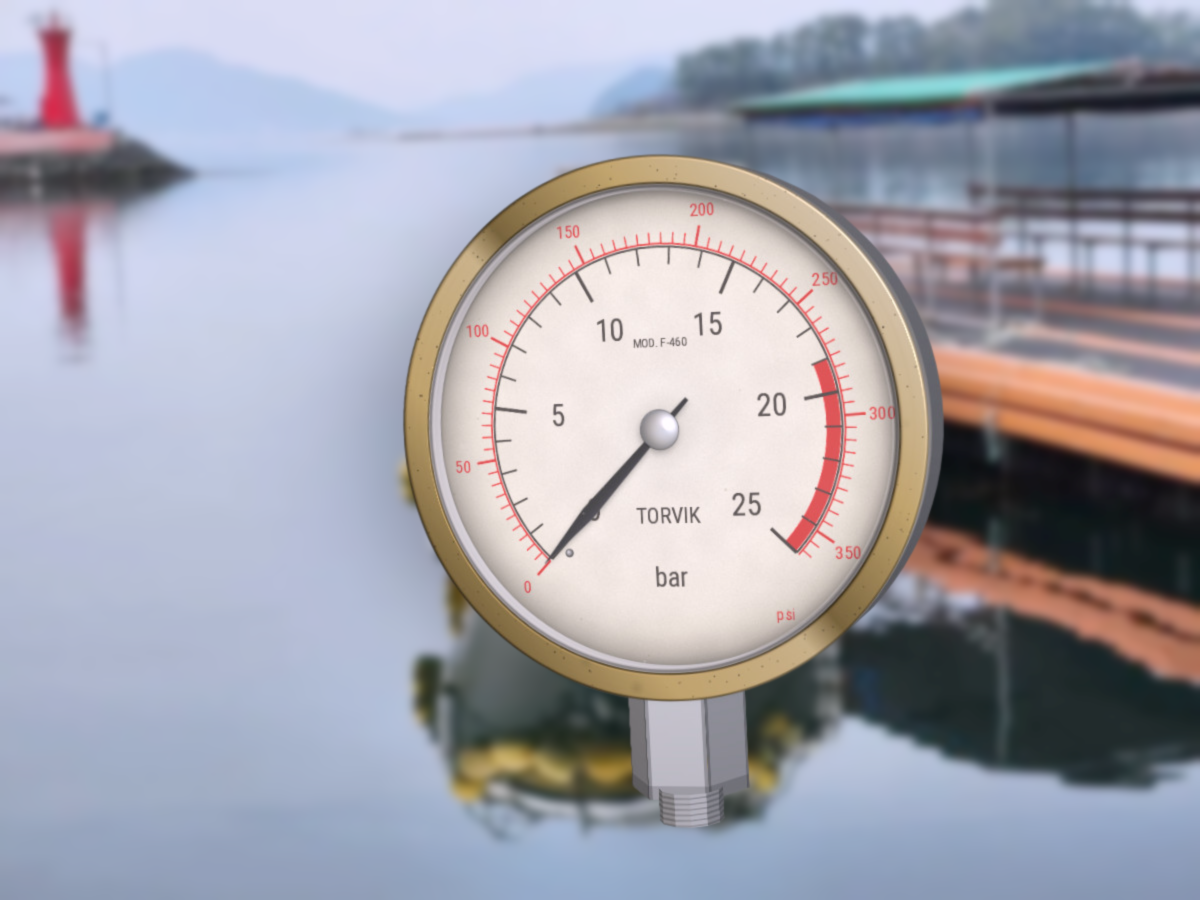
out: **0** bar
